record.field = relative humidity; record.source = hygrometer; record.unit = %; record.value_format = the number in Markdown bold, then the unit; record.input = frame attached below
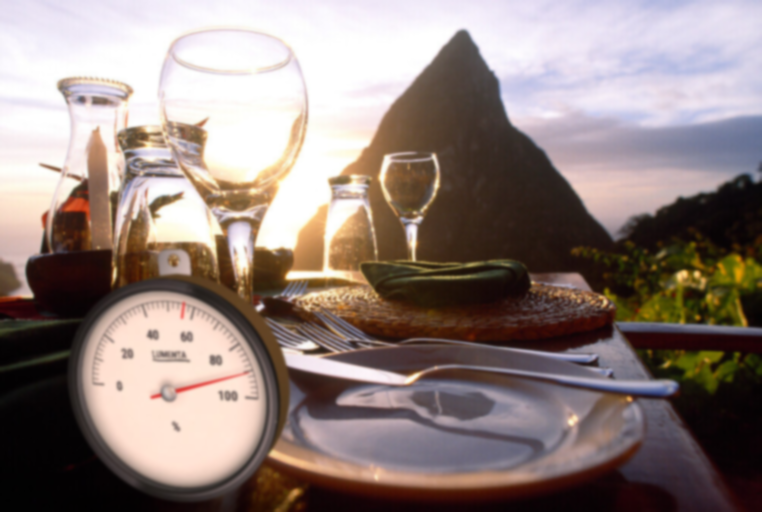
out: **90** %
